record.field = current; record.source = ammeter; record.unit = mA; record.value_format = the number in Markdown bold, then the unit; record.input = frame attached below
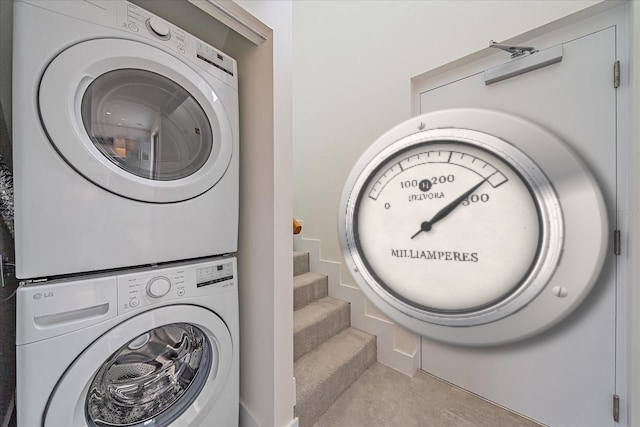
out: **280** mA
